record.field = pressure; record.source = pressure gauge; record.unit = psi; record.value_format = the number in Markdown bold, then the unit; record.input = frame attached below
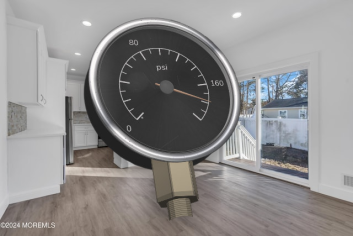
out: **180** psi
